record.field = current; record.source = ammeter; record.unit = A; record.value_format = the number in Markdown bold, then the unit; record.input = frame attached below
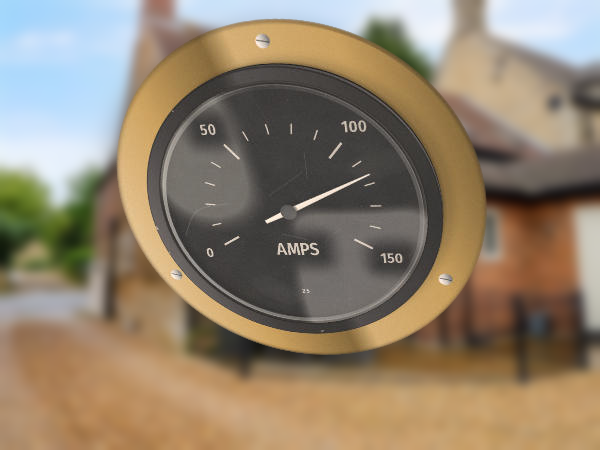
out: **115** A
